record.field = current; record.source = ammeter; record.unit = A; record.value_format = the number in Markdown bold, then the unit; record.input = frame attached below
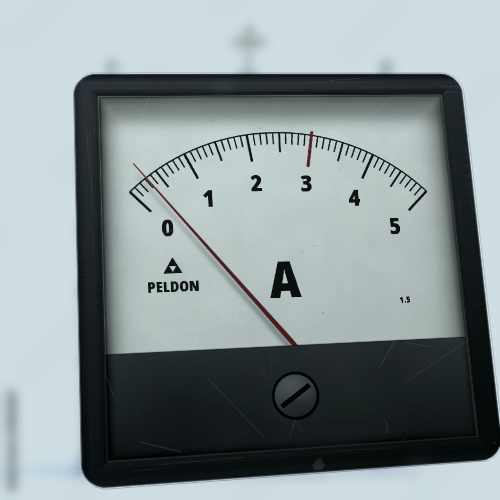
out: **0.3** A
